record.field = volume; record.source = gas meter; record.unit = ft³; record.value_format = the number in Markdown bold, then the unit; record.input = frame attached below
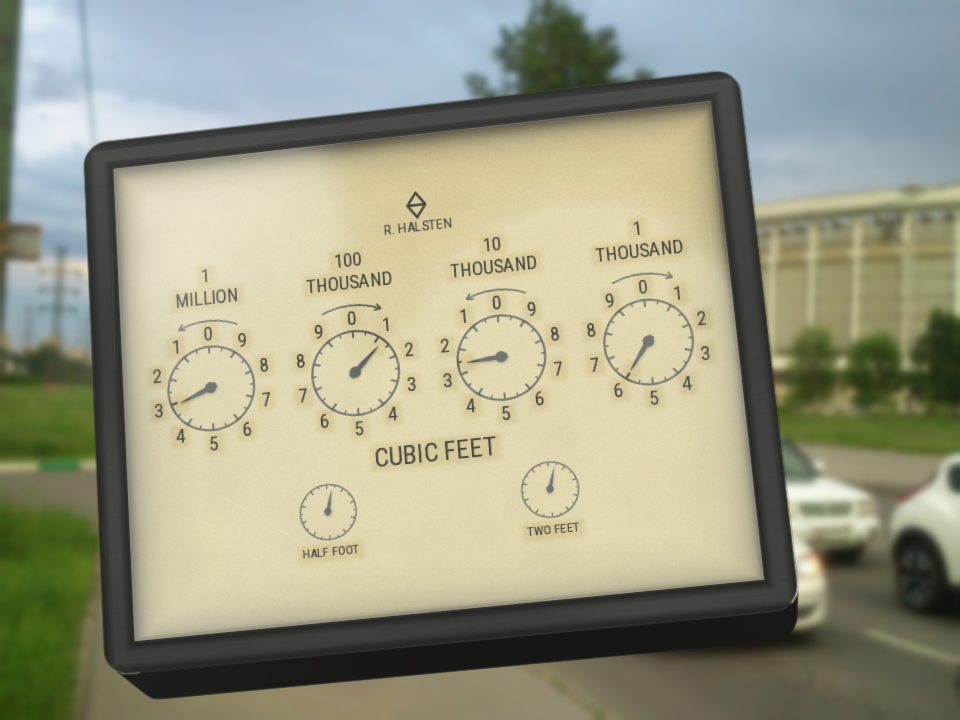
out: **312600** ft³
